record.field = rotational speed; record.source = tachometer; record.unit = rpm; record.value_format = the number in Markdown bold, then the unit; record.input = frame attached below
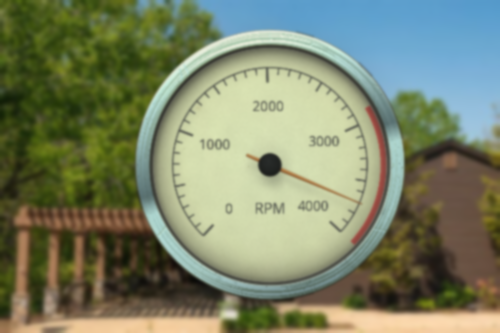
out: **3700** rpm
